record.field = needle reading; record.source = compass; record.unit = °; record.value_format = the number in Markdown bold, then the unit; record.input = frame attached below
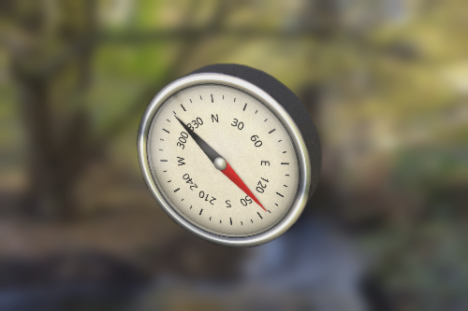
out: **140** °
